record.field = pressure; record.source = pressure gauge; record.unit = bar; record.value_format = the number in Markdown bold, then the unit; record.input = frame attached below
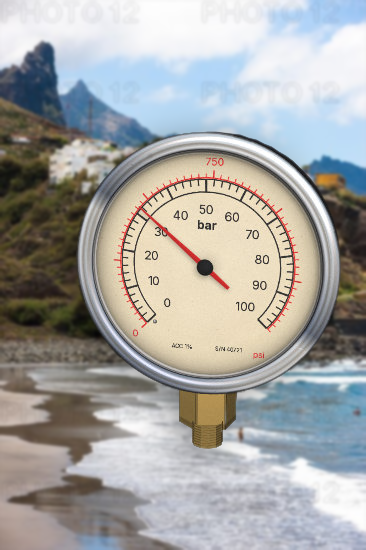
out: **32** bar
